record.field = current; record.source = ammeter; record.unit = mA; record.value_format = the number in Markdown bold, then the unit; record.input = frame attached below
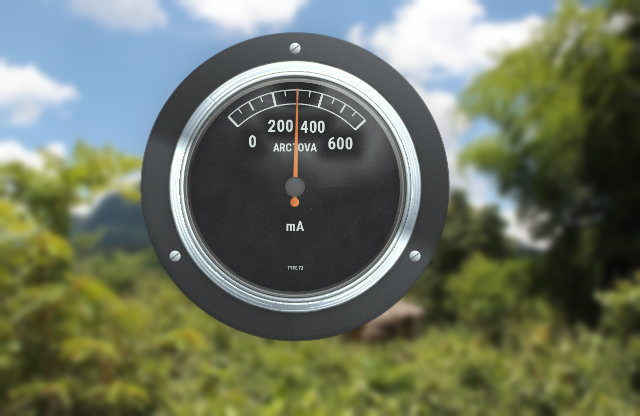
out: **300** mA
